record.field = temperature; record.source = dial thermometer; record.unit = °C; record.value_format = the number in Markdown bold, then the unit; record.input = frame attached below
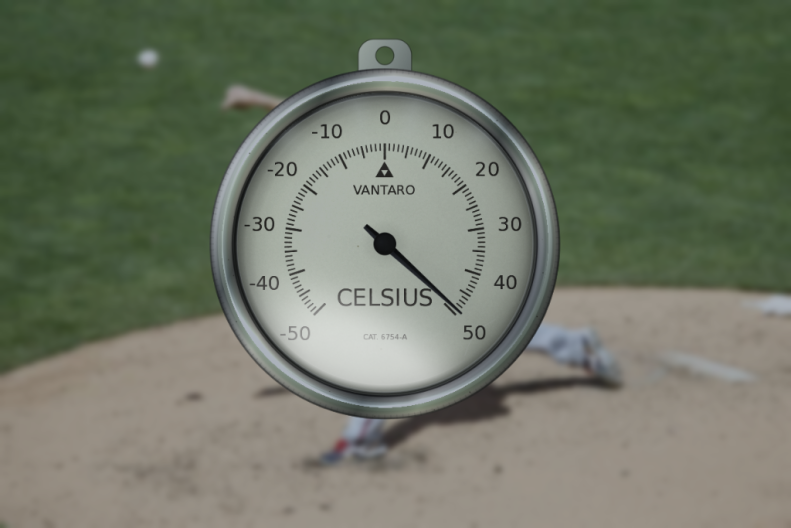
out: **49** °C
